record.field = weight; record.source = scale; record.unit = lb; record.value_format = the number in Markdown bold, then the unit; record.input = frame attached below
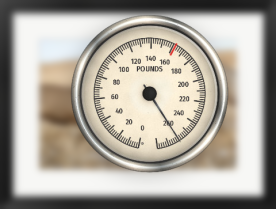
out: **260** lb
